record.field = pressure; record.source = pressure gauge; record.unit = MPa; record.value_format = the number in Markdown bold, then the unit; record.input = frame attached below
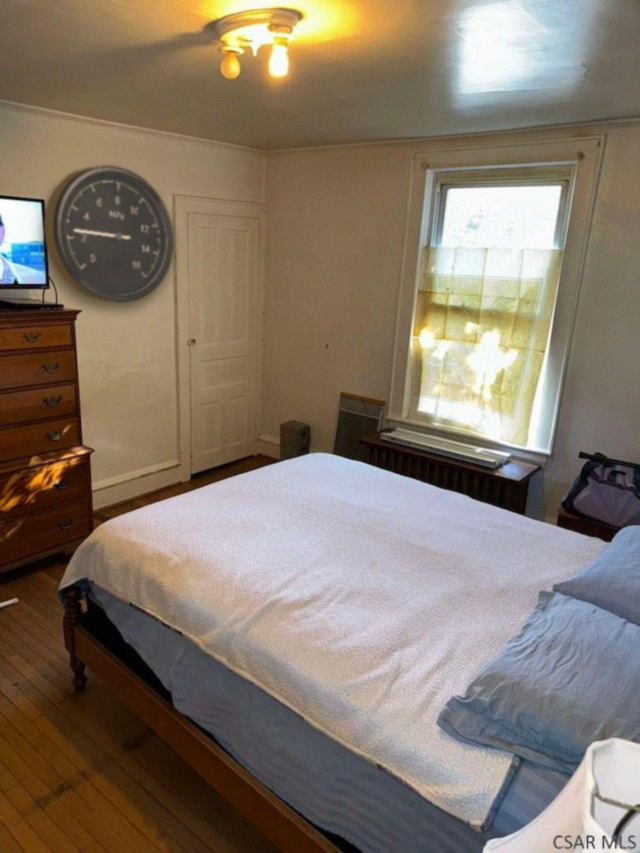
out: **2.5** MPa
